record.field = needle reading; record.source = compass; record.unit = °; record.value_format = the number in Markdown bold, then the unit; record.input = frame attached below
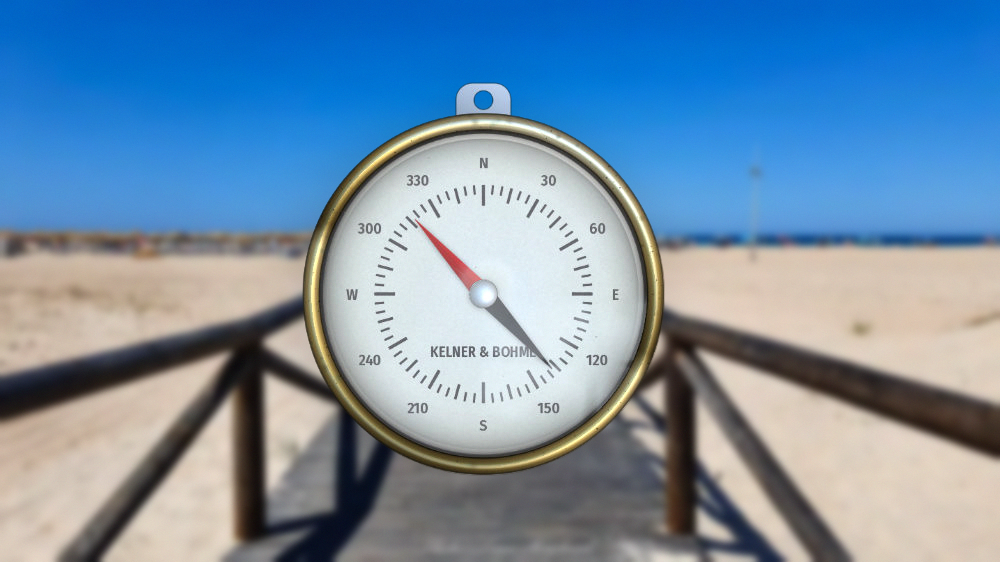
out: **317.5** °
